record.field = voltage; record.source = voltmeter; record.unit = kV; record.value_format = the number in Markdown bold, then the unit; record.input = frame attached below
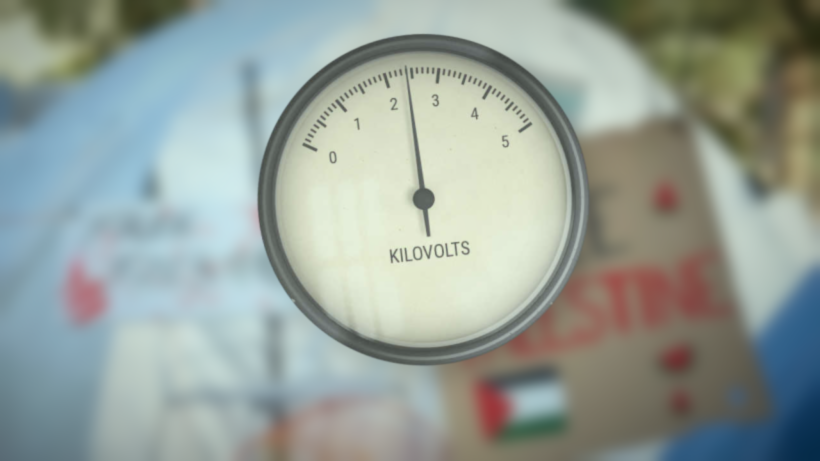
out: **2.4** kV
